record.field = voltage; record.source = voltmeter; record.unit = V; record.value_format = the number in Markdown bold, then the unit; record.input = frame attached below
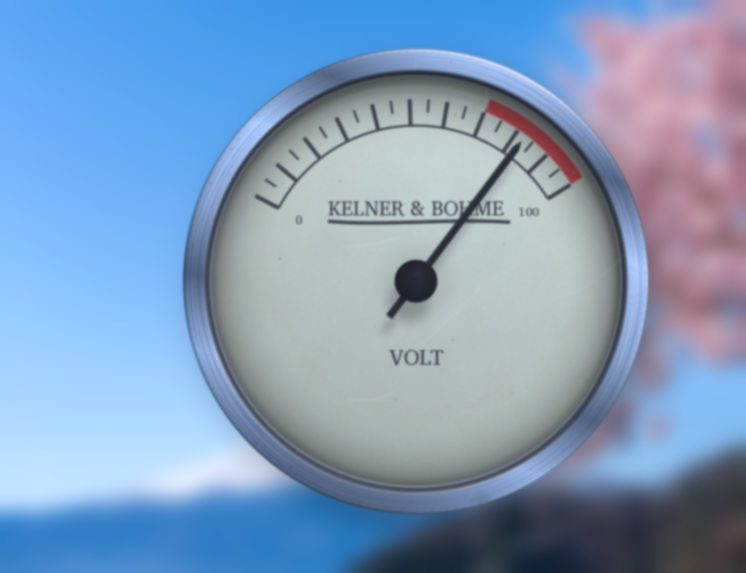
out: **82.5** V
